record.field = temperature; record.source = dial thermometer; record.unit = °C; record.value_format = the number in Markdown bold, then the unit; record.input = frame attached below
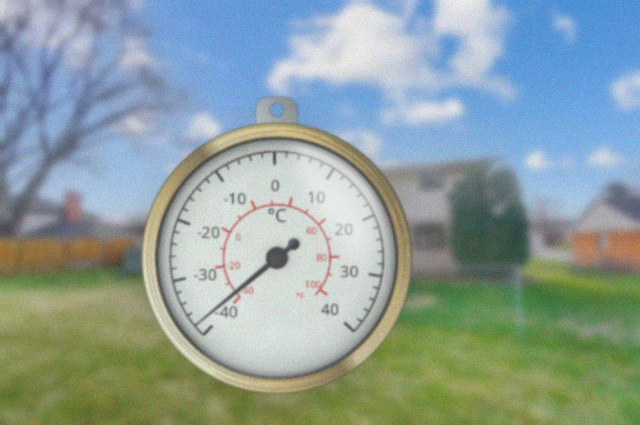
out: **-38** °C
